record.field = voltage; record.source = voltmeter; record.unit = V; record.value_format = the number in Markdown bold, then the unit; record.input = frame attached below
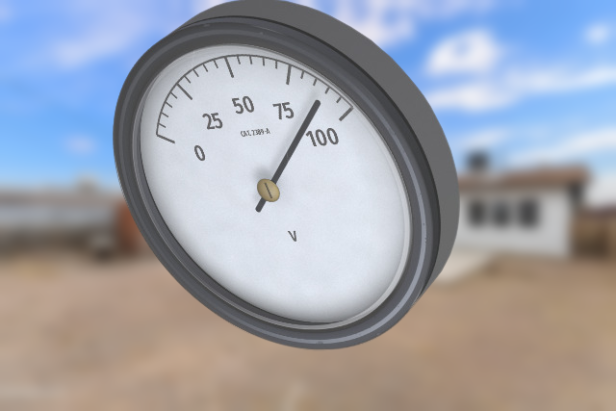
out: **90** V
